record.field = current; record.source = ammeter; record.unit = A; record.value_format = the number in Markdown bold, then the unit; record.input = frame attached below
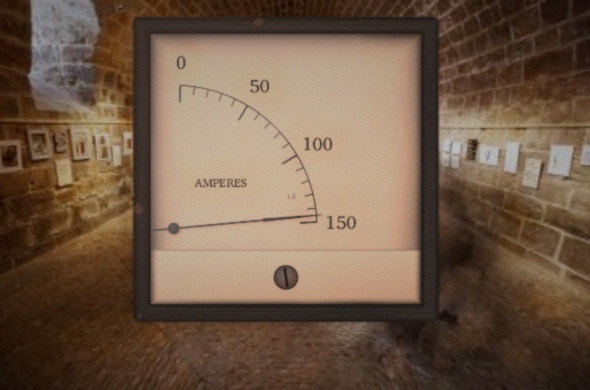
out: **145** A
